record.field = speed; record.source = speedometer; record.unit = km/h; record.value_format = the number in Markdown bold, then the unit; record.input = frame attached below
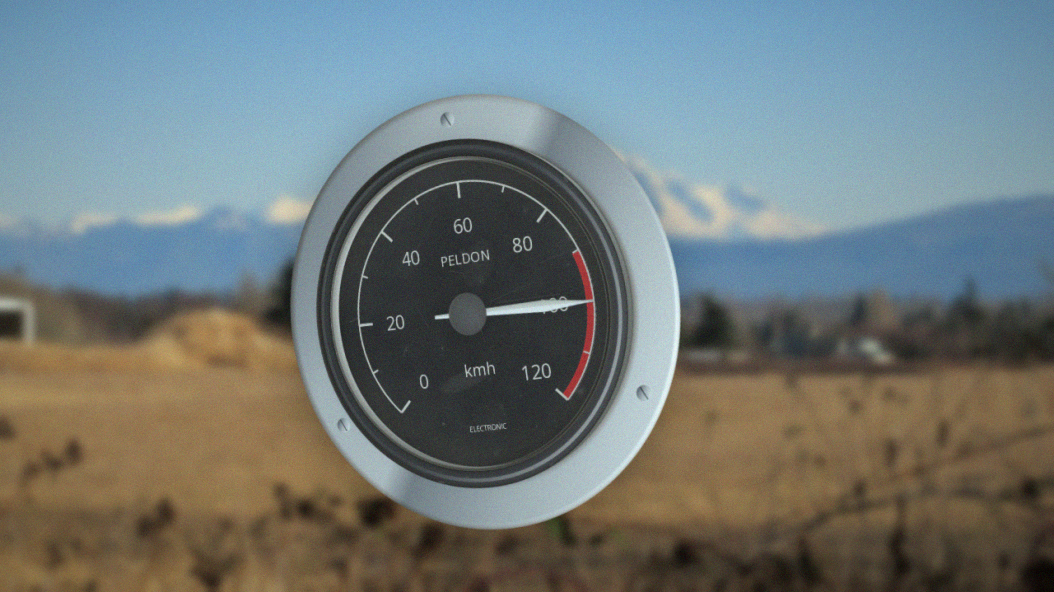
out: **100** km/h
